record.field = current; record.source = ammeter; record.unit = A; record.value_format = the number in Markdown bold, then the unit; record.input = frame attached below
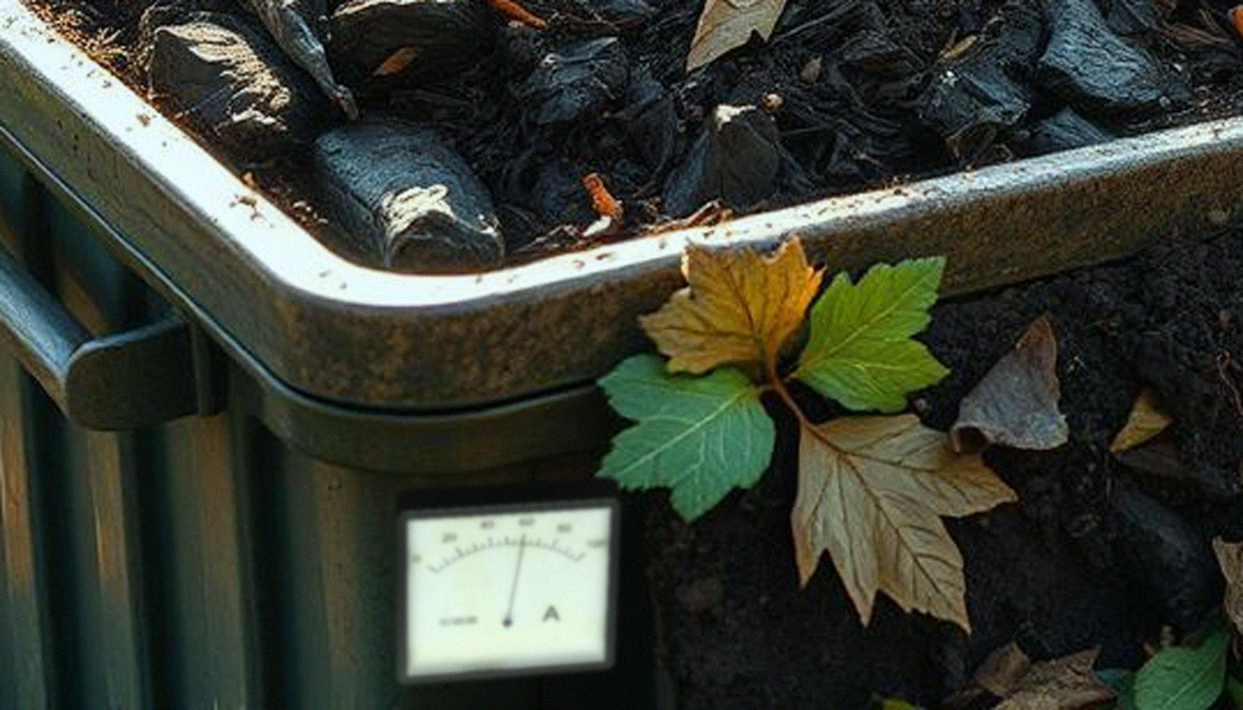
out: **60** A
